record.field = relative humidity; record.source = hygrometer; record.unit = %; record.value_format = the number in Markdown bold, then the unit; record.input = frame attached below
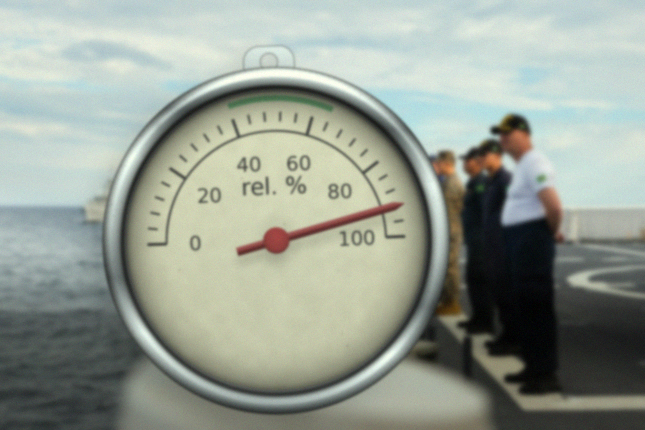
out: **92** %
